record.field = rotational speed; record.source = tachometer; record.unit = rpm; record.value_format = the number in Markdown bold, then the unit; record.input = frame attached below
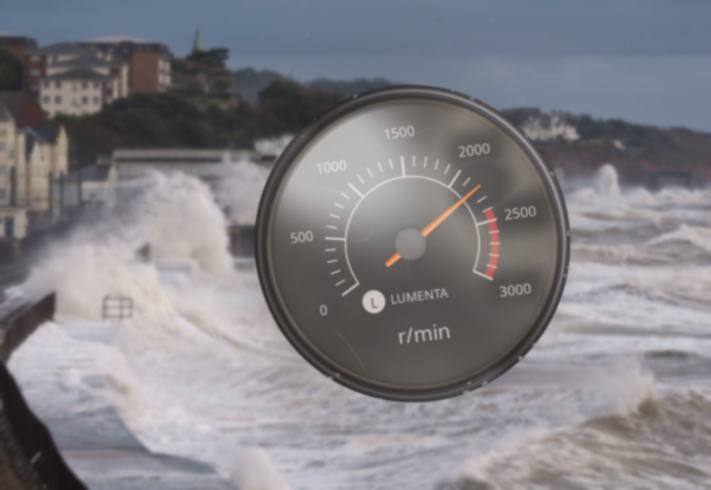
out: **2200** rpm
